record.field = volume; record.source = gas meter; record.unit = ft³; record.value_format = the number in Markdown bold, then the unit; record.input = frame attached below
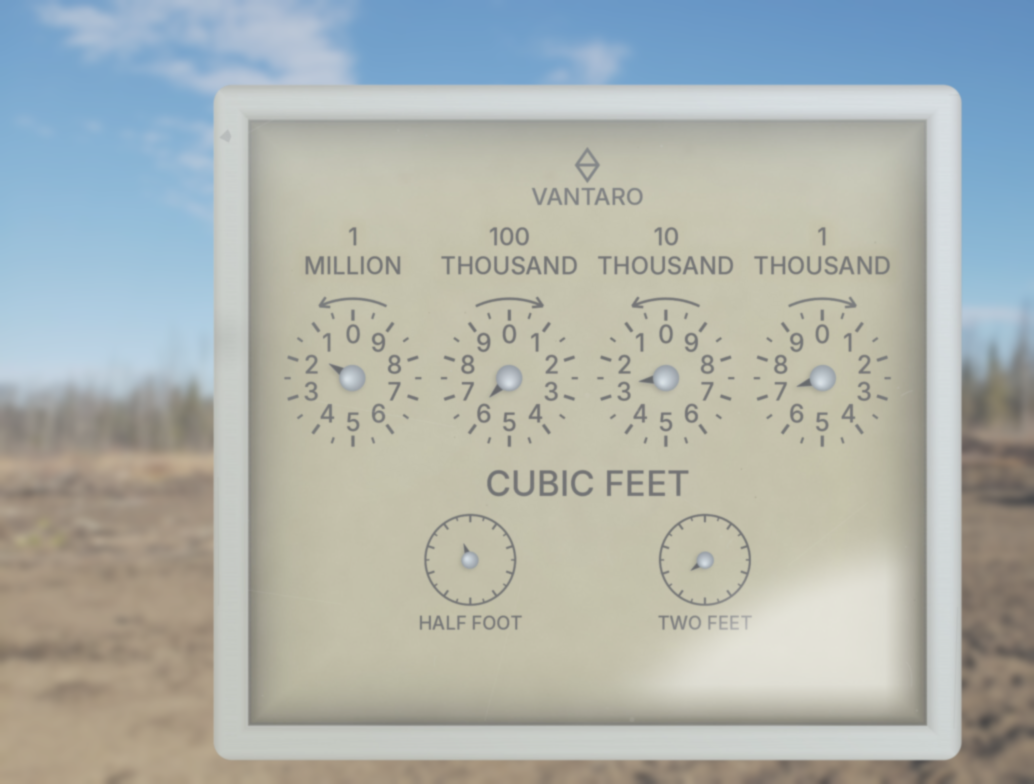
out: **162700** ft³
